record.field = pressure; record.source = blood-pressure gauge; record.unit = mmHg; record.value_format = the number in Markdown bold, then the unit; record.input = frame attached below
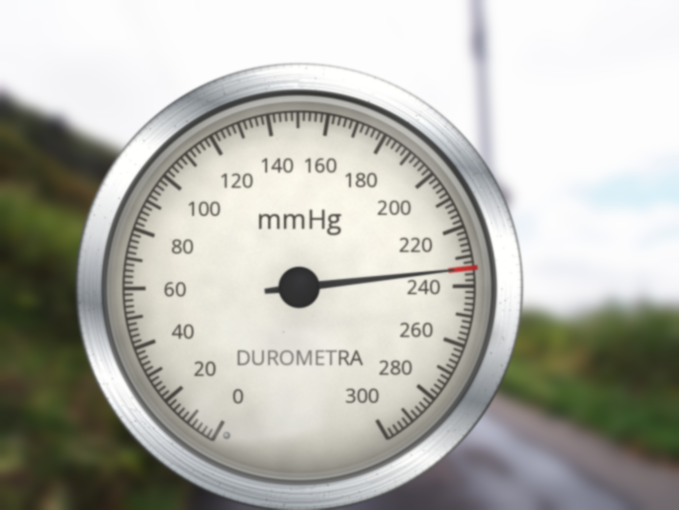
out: **234** mmHg
